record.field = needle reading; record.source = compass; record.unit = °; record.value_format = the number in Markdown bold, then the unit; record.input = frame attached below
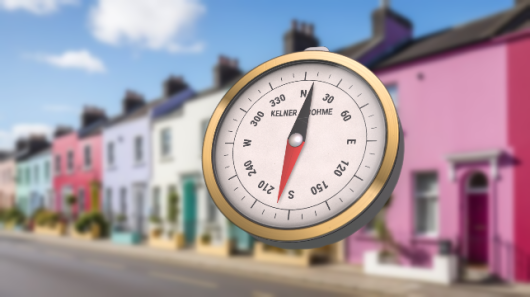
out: **190** °
